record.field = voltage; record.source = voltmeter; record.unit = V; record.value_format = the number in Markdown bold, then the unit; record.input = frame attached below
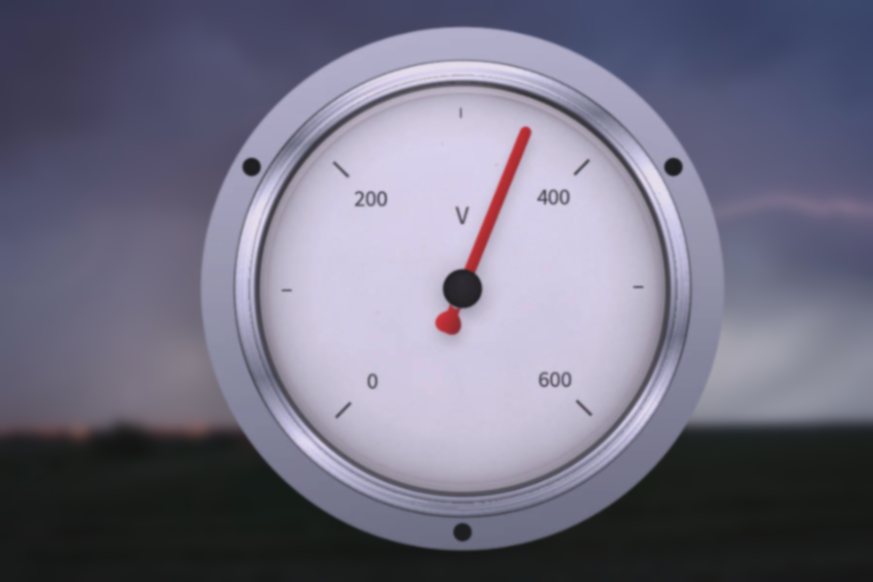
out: **350** V
